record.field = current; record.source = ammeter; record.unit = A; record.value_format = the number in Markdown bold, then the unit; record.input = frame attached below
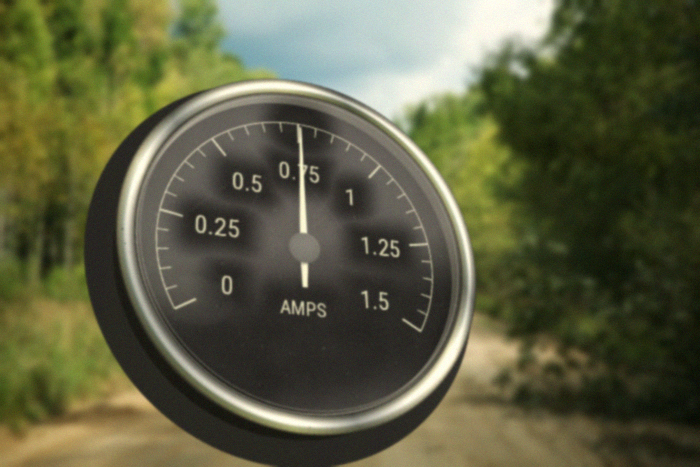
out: **0.75** A
